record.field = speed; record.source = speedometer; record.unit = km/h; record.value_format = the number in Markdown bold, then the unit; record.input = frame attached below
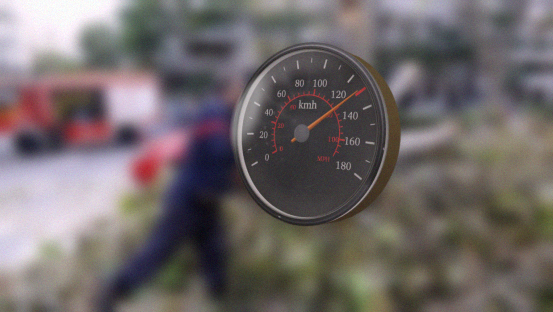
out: **130** km/h
